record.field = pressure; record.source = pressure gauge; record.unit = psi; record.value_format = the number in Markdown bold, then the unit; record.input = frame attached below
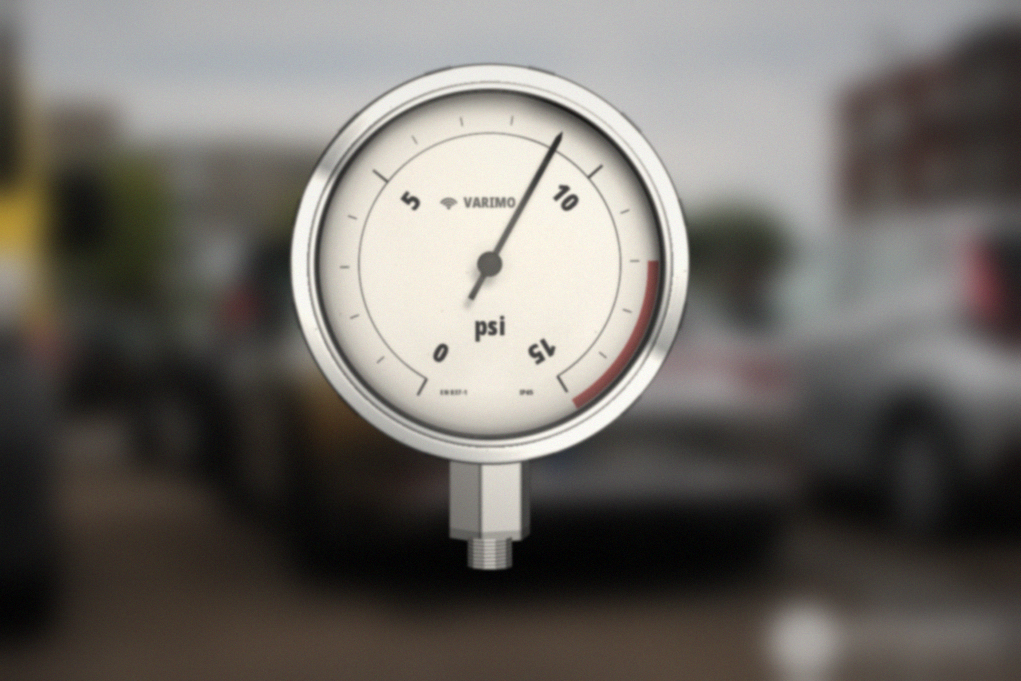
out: **9** psi
